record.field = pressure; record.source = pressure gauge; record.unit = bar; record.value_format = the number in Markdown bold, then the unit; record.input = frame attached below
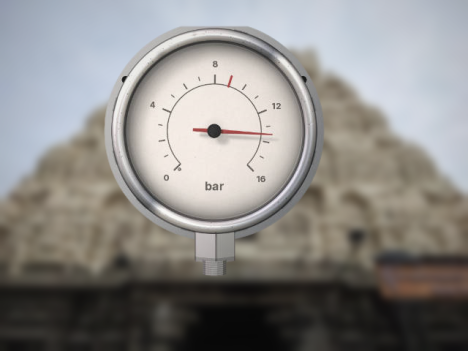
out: **13.5** bar
